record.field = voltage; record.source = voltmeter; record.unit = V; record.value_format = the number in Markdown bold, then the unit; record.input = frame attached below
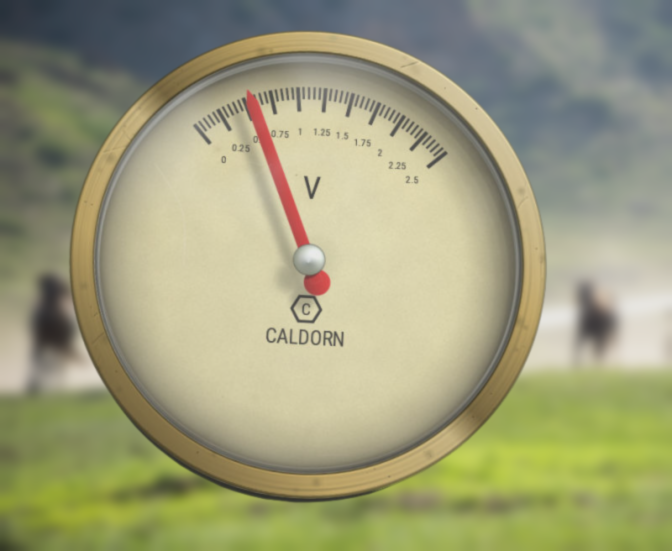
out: **0.55** V
